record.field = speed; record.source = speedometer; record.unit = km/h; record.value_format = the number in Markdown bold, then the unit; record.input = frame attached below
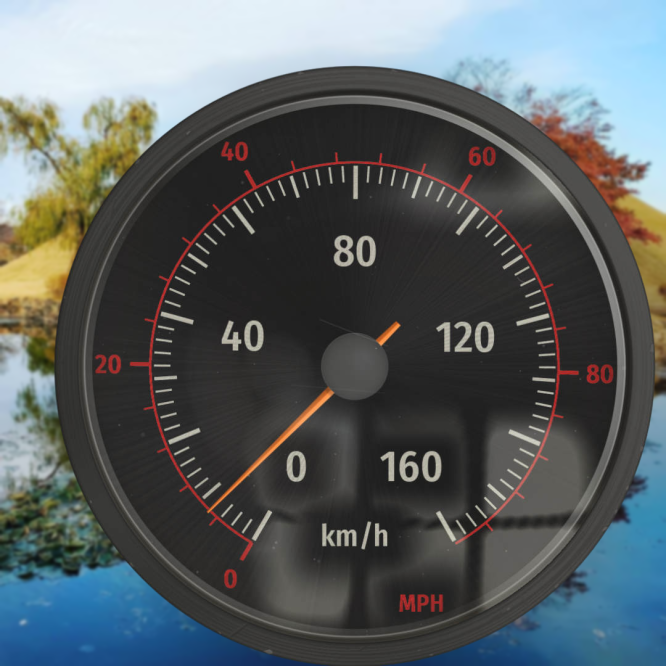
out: **8** km/h
